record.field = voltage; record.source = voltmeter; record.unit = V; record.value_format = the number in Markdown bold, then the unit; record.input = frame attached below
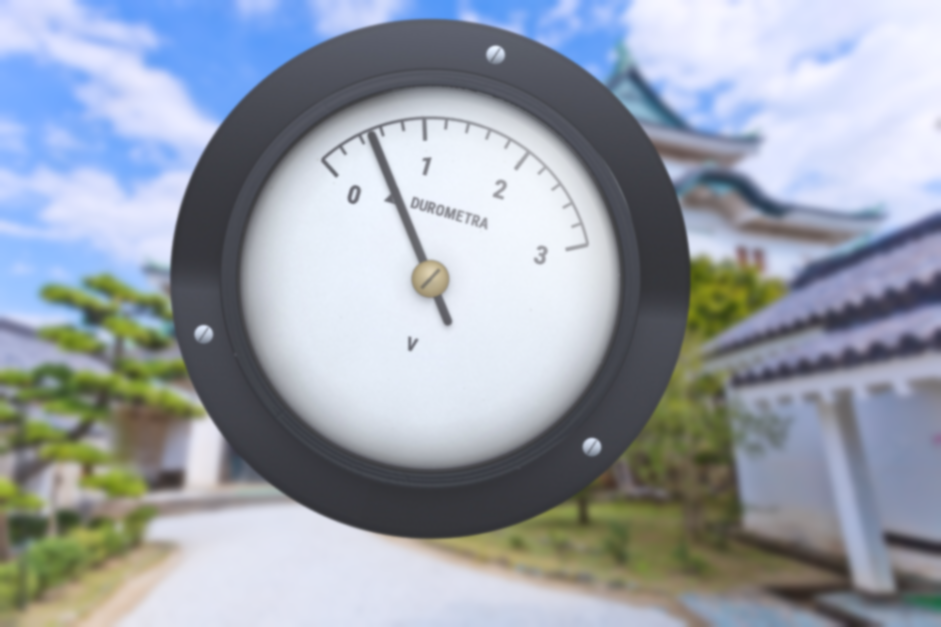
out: **0.5** V
